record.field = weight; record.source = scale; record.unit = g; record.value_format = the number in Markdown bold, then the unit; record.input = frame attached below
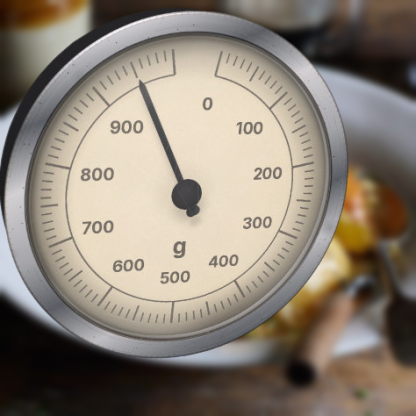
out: **950** g
